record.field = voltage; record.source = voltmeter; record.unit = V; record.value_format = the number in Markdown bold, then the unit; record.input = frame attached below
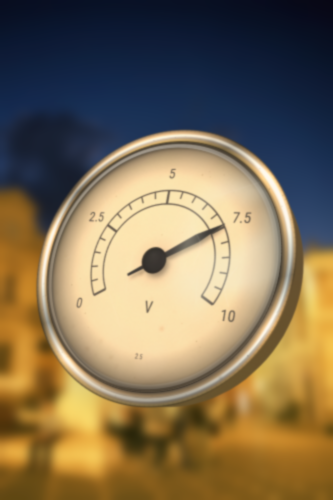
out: **7.5** V
